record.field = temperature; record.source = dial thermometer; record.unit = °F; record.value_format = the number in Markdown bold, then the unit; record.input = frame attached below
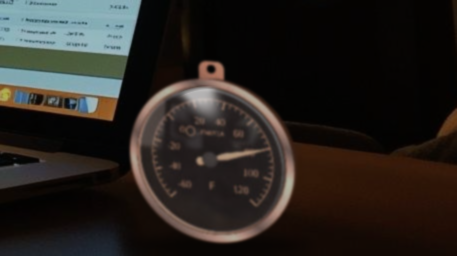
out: **80** °F
